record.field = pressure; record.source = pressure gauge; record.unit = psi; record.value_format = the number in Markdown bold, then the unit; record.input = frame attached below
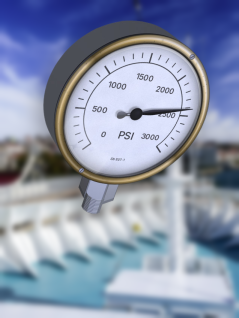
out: **2400** psi
